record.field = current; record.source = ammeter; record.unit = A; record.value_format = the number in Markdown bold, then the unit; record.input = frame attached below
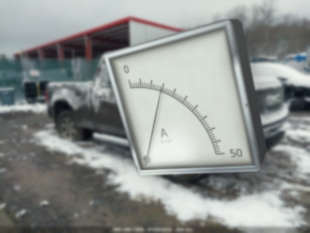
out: **15** A
